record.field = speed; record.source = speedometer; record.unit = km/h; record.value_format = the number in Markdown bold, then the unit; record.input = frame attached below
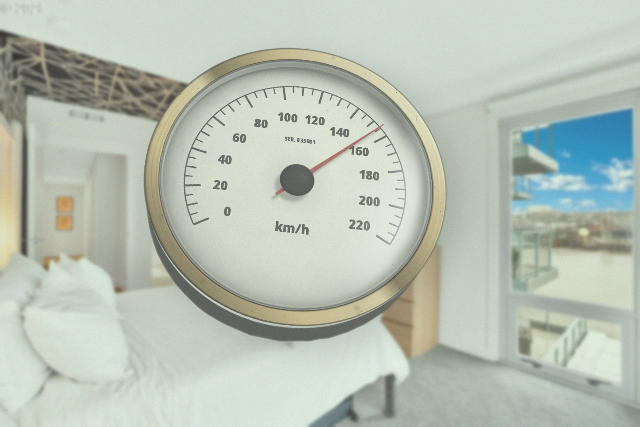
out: **155** km/h
